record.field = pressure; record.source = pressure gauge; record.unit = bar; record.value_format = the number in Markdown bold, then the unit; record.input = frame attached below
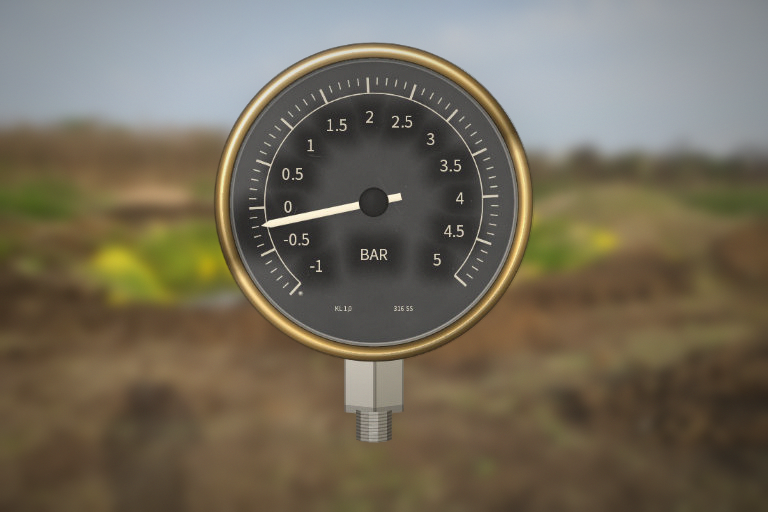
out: **-0.2** bar
